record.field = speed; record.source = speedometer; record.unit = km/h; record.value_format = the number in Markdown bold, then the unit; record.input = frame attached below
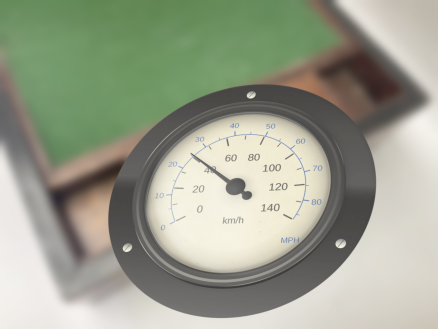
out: **40** km/h
